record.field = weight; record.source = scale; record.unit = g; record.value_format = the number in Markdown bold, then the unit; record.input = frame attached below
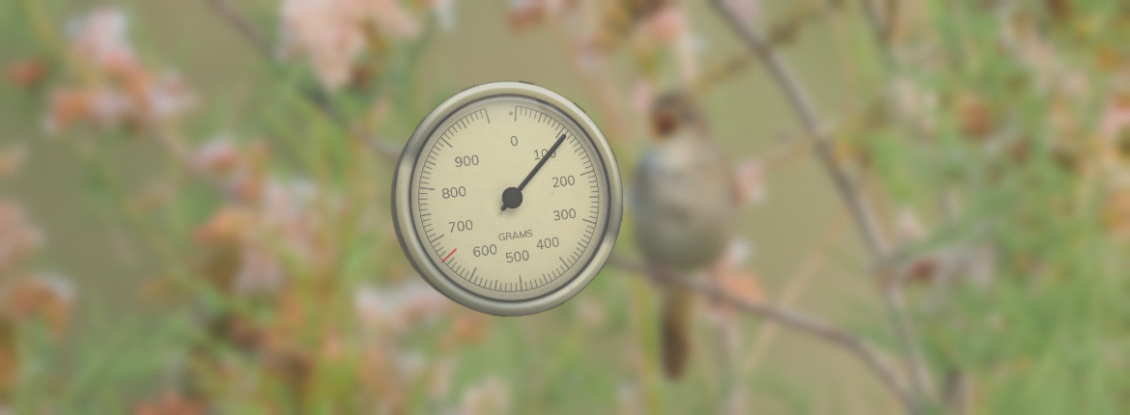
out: **110** g
